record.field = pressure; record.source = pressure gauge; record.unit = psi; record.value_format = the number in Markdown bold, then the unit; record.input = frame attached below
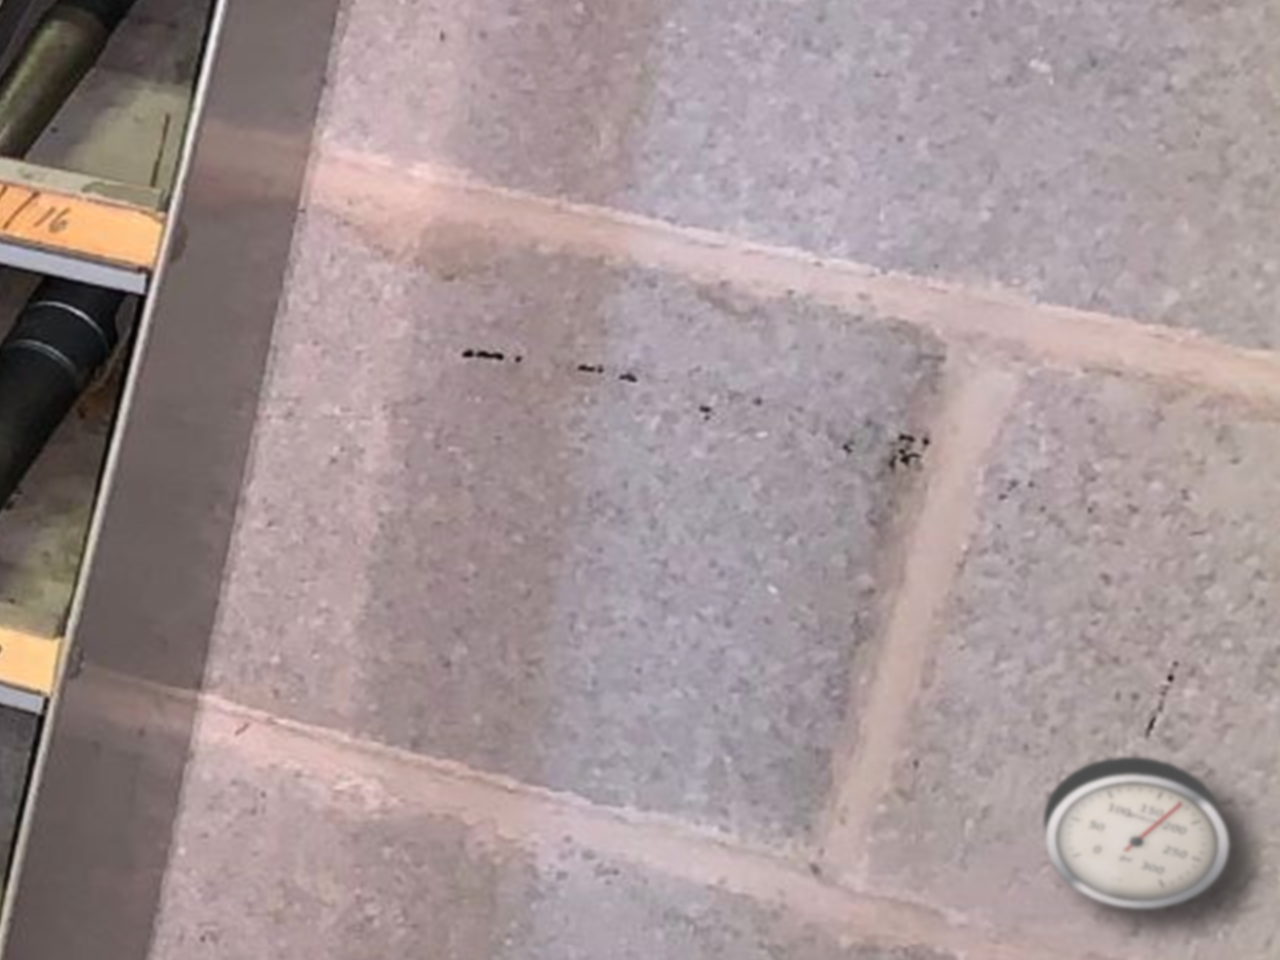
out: **170** psi
